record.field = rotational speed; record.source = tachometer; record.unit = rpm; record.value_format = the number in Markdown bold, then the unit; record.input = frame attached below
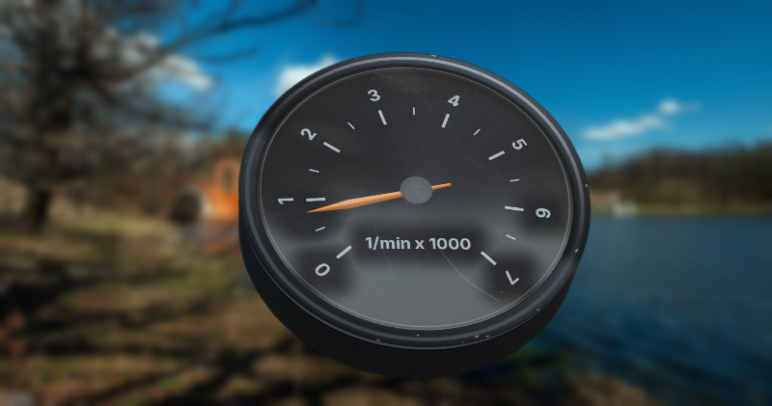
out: **750** rpm
